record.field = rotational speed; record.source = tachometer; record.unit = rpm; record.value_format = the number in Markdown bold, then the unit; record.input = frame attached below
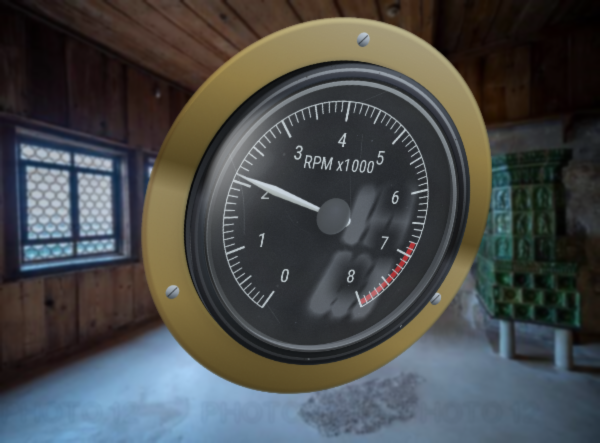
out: **2100** rpm
